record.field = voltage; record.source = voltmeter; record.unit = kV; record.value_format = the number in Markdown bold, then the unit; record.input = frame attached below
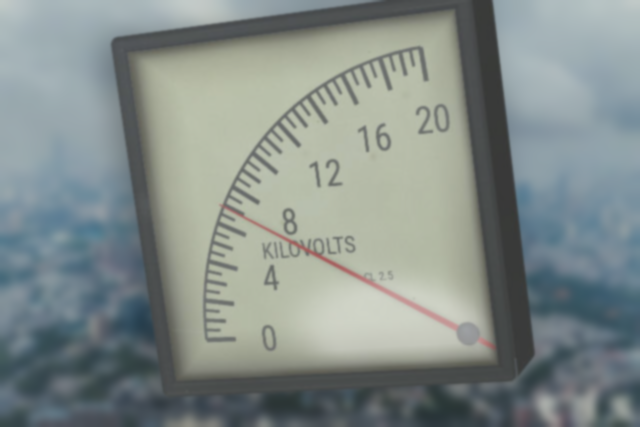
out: **7** kV
